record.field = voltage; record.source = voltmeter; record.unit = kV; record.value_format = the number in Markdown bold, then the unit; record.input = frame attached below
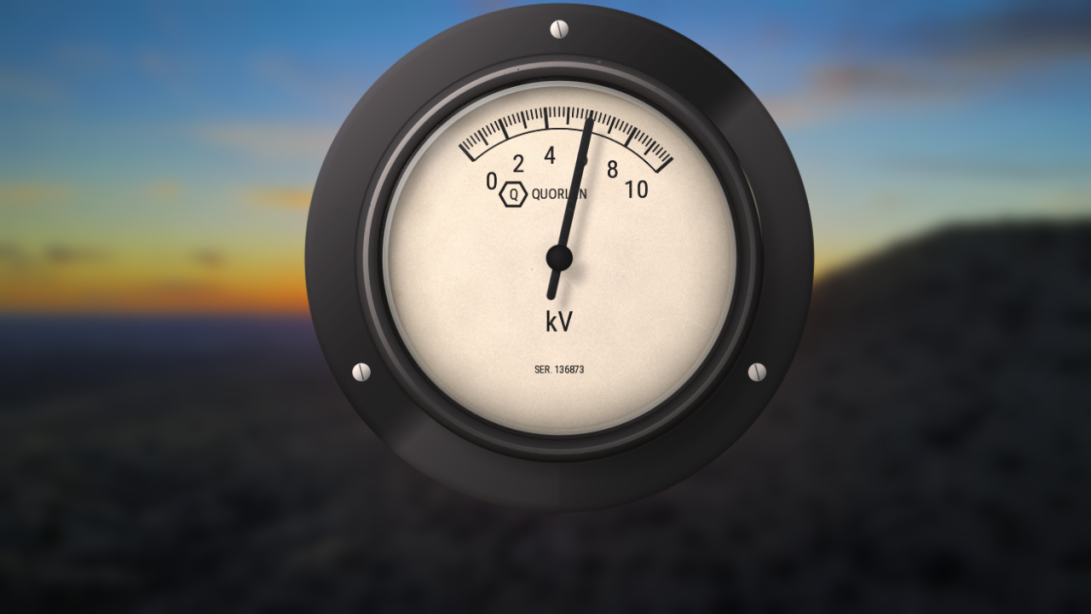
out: **6** kV
